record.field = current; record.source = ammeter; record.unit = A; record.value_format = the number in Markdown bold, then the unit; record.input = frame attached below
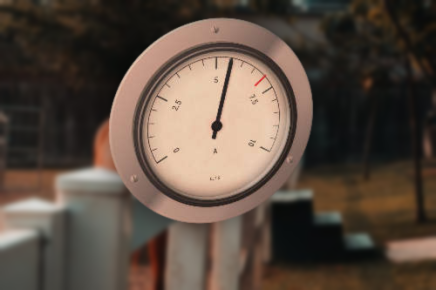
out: **5.5** A
